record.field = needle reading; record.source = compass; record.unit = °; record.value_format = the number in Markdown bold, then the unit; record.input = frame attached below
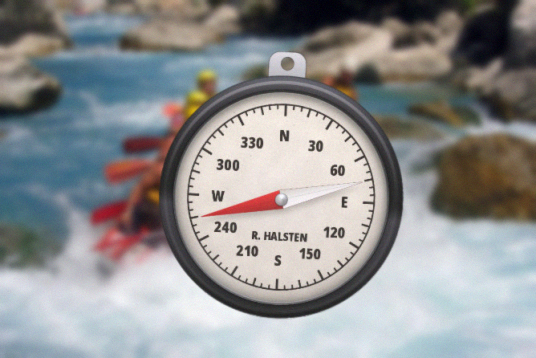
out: **255** °
